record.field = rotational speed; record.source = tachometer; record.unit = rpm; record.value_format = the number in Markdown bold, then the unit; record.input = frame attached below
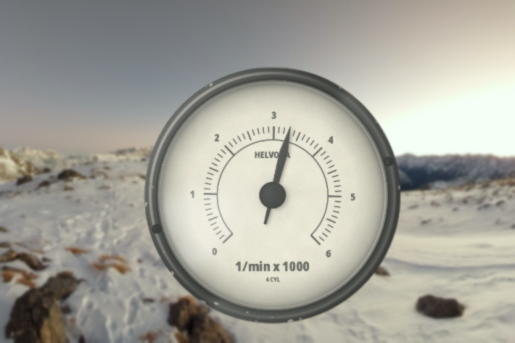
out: **3300** rpm
